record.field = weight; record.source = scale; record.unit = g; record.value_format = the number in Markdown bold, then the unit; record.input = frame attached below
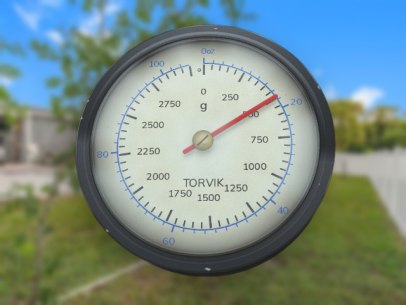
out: **500** g
